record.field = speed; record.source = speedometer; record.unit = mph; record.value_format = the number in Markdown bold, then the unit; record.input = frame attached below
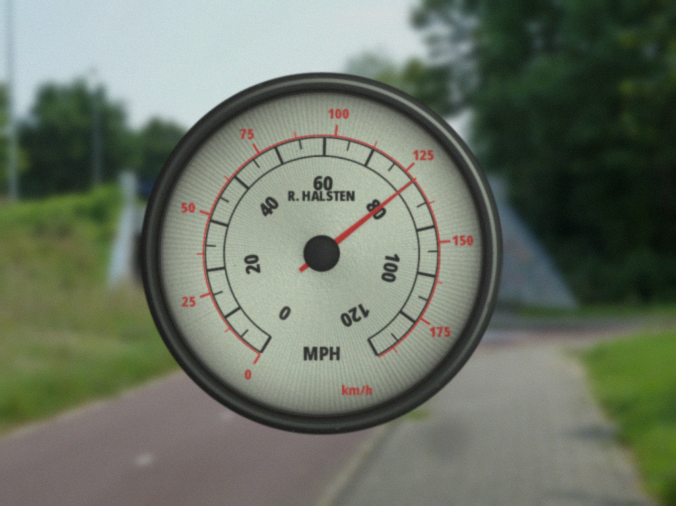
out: **80** mph
